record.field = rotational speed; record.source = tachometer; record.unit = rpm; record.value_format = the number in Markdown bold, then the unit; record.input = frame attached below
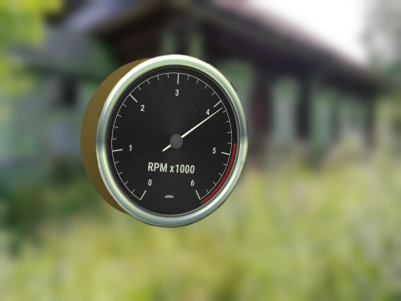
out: **4100** rpm
